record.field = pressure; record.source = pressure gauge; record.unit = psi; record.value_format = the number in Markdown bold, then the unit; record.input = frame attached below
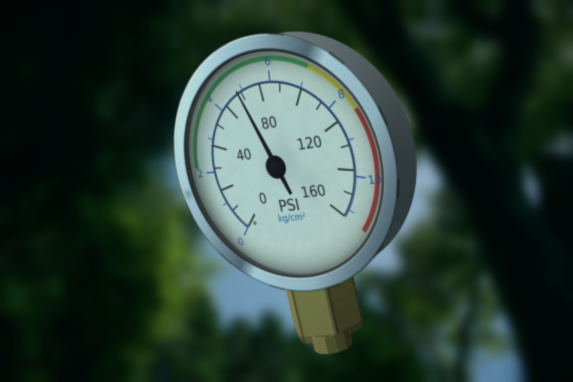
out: **70** psi
